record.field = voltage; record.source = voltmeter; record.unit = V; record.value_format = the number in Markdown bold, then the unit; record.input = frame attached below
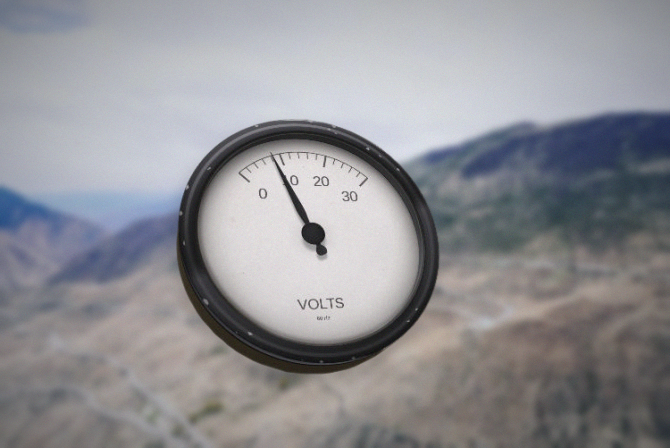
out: **8** V
